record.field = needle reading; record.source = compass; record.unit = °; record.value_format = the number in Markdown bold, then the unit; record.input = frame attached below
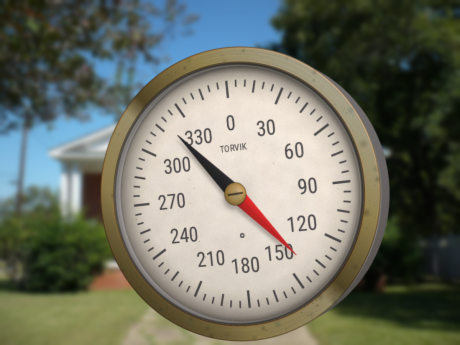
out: **140** °
